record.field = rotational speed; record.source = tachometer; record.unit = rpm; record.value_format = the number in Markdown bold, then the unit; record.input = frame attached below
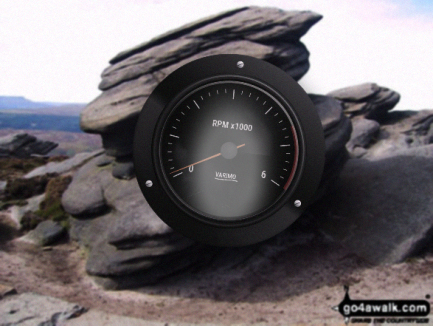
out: **100** rpm
